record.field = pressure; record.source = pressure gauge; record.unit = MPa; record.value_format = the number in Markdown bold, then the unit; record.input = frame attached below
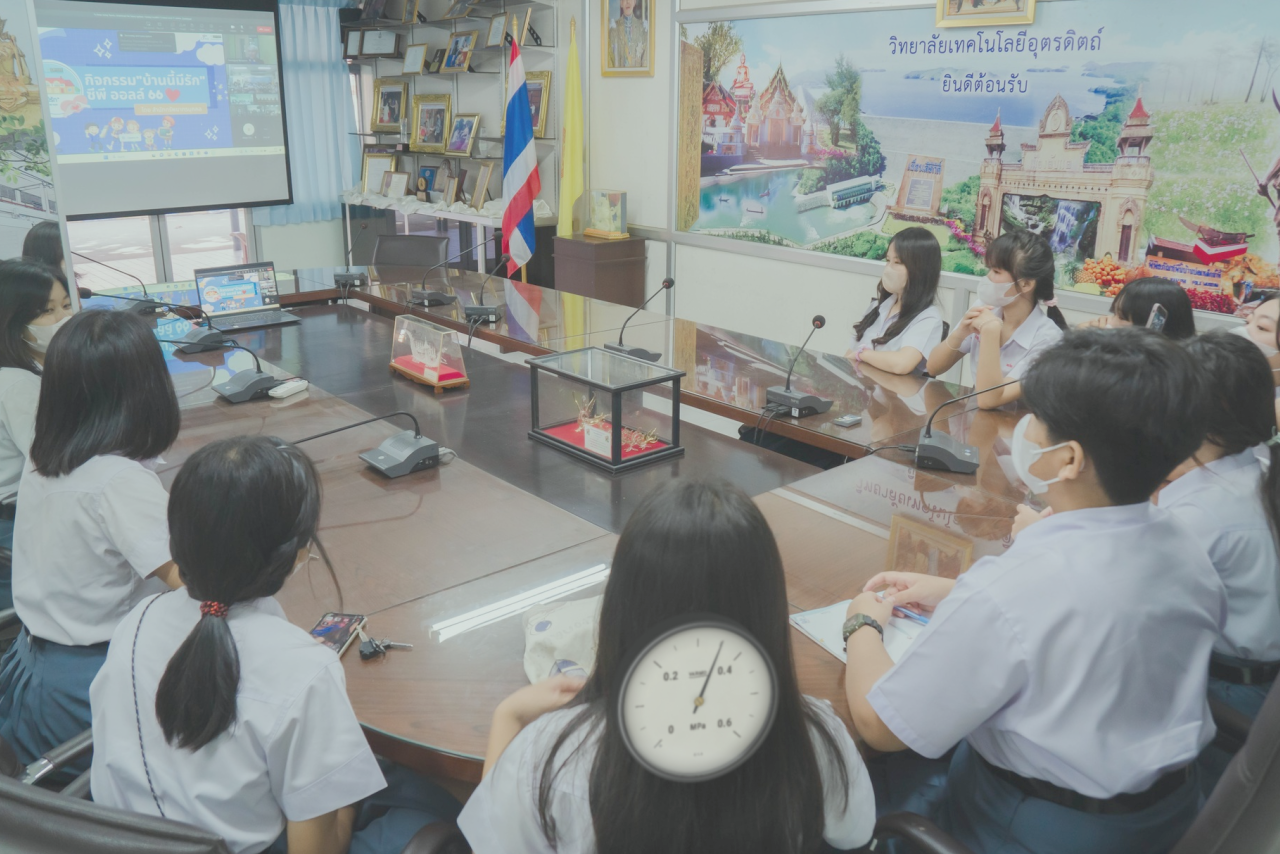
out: **0.35** MPa
